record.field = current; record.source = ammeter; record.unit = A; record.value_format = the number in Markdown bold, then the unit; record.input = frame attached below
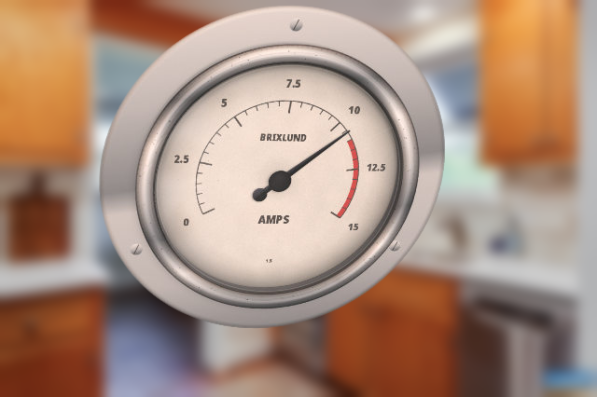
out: **10.5** A
